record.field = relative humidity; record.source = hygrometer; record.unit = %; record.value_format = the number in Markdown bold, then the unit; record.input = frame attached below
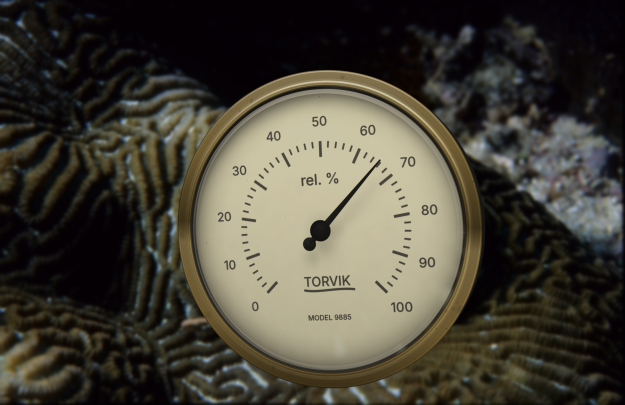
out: **66** %
